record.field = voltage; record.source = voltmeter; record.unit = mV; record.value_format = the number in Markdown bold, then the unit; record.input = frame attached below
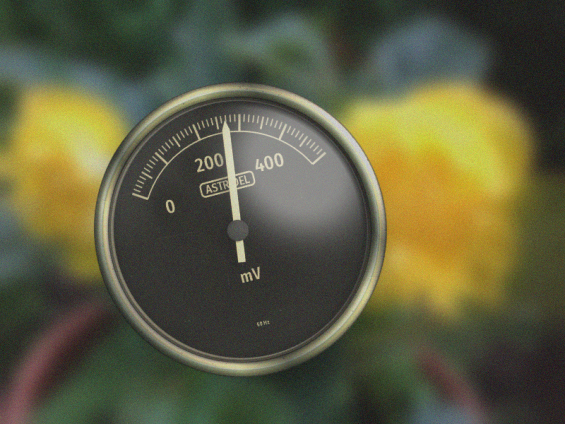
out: **270** mV
